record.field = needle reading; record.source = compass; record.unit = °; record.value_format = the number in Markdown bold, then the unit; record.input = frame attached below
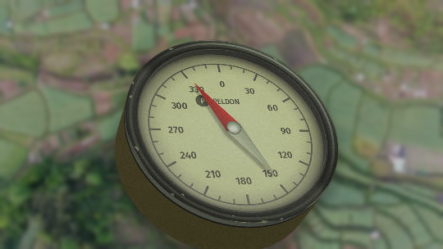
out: **330** °
